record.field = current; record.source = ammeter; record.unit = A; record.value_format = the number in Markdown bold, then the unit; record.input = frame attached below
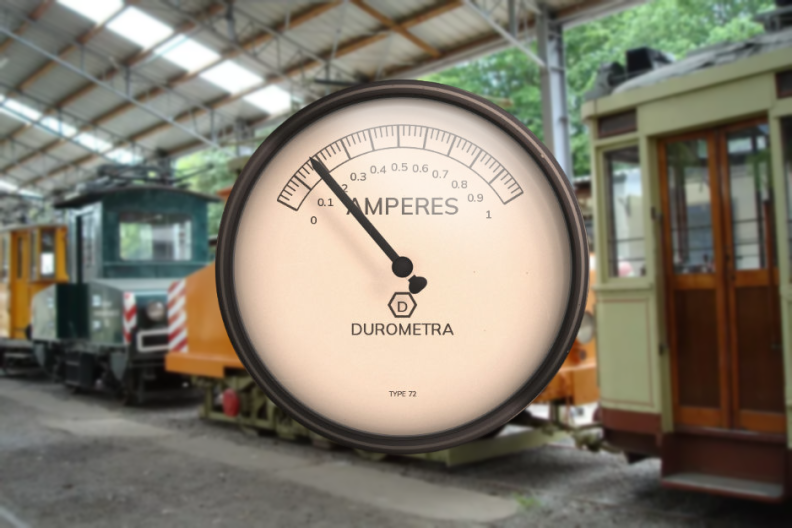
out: **0.18** A
